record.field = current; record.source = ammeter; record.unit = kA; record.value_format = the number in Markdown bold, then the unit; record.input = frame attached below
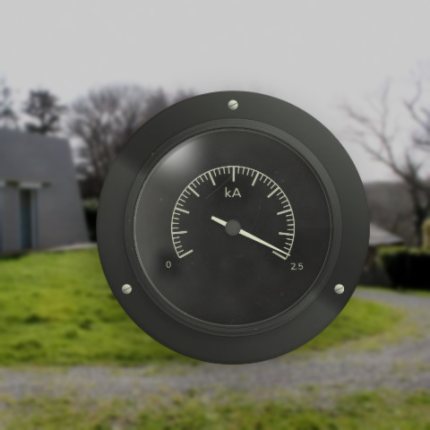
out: **2.45** kA
